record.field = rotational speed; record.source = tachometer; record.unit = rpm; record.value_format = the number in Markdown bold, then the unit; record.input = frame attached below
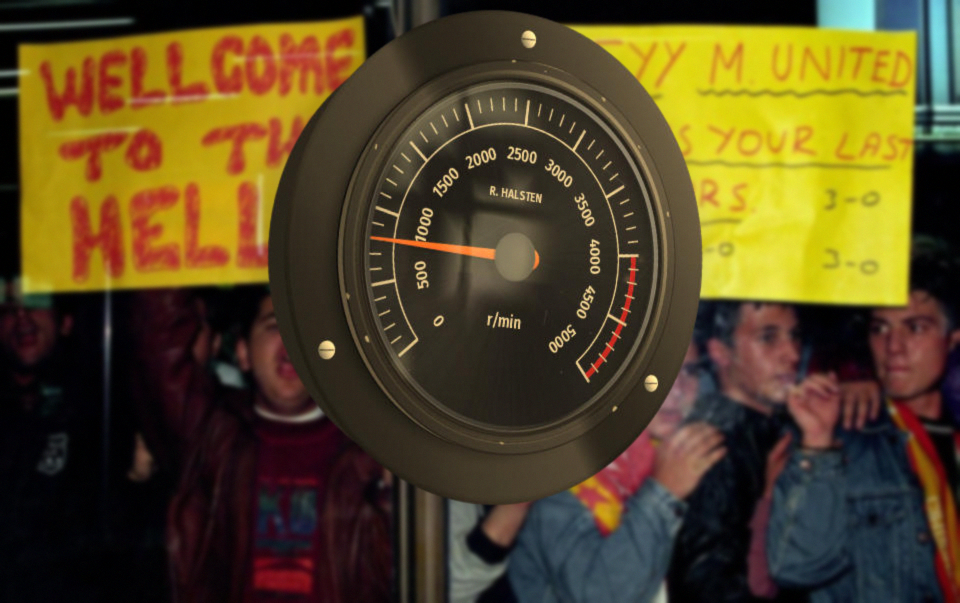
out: **800** rpm
